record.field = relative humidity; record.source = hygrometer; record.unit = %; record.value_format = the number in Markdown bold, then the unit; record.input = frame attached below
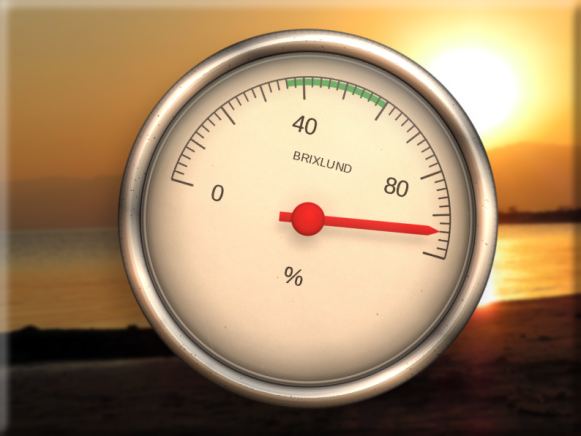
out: **94** %
